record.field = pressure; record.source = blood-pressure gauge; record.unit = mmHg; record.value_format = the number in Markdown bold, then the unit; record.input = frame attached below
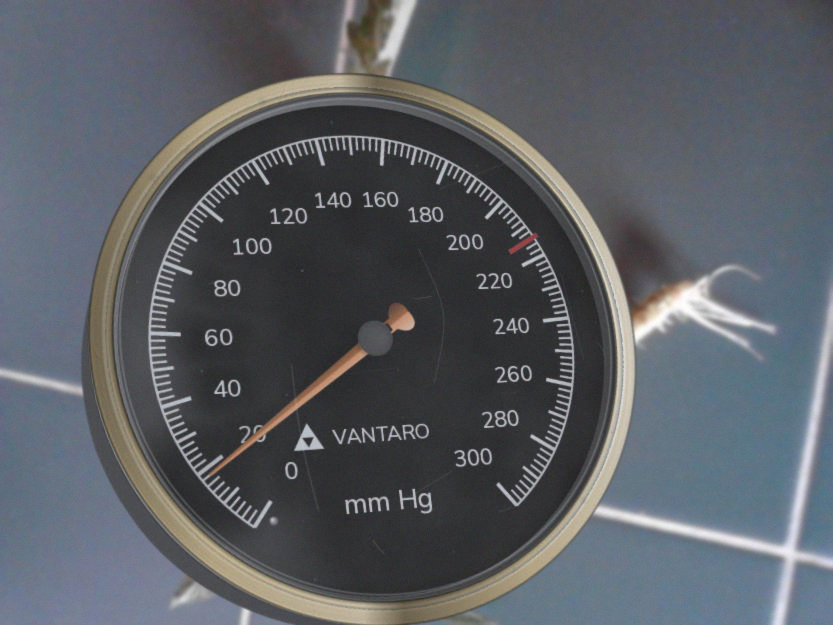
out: **18** mmHg
